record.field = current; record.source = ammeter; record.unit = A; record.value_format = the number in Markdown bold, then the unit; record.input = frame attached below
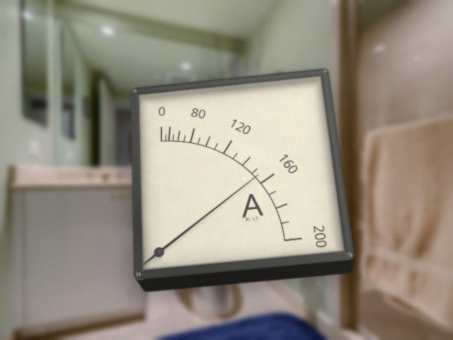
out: **155** A
